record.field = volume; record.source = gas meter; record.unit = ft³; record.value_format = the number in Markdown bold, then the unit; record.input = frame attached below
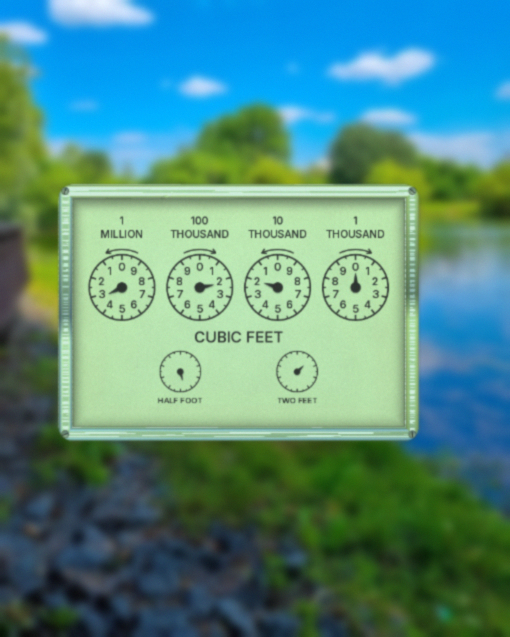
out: **322000** ft³
